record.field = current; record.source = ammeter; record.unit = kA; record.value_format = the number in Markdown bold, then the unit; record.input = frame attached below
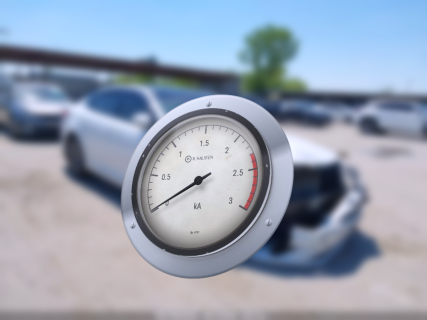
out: **0** kA
